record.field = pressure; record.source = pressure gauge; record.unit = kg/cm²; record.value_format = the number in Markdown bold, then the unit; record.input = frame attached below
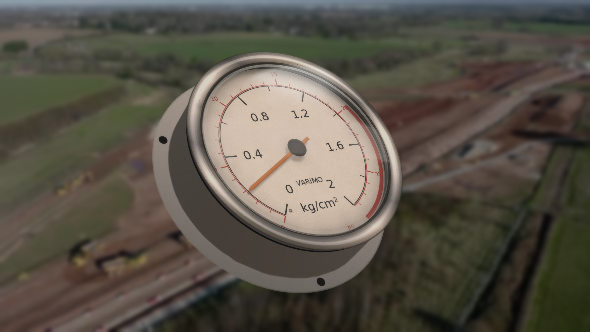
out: **0.2** kg/cm²
